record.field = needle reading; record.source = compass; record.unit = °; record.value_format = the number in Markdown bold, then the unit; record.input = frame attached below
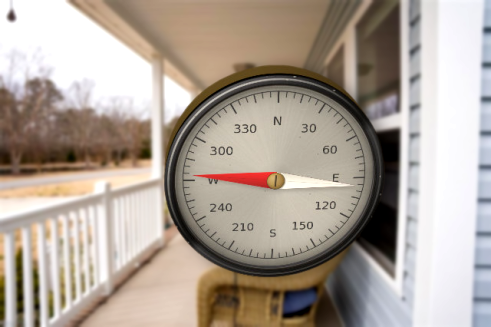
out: **275** °
